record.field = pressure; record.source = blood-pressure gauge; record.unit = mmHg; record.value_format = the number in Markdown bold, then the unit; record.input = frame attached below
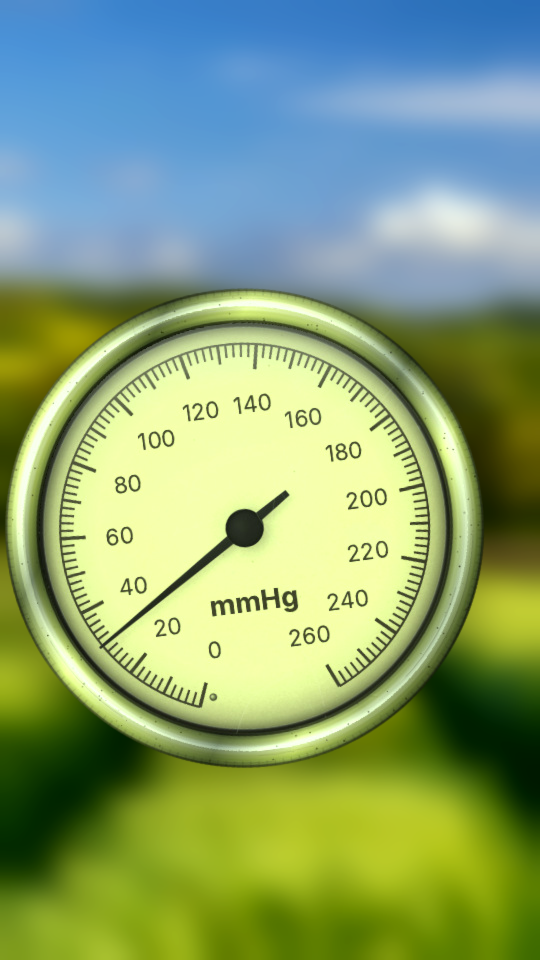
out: **30** mmHg
